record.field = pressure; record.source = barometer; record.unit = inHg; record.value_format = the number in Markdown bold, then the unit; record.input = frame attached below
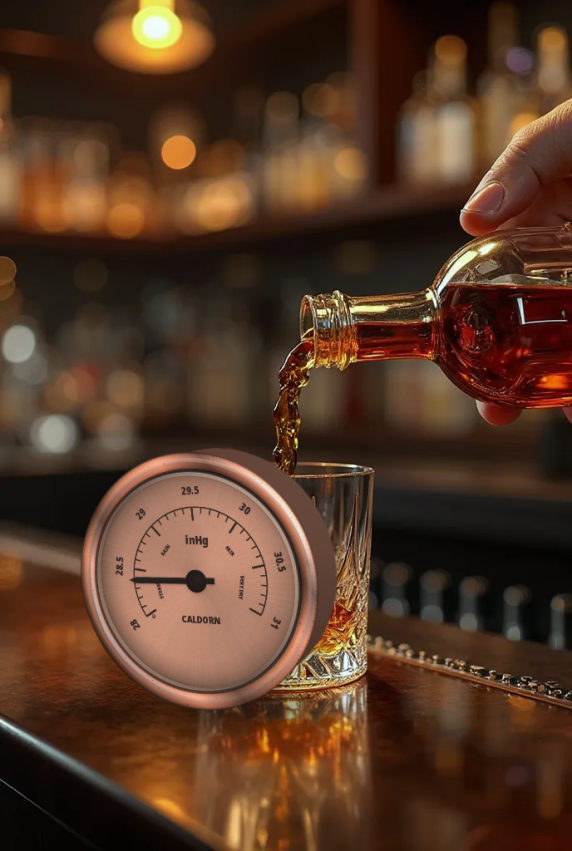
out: **28.4** inHg
